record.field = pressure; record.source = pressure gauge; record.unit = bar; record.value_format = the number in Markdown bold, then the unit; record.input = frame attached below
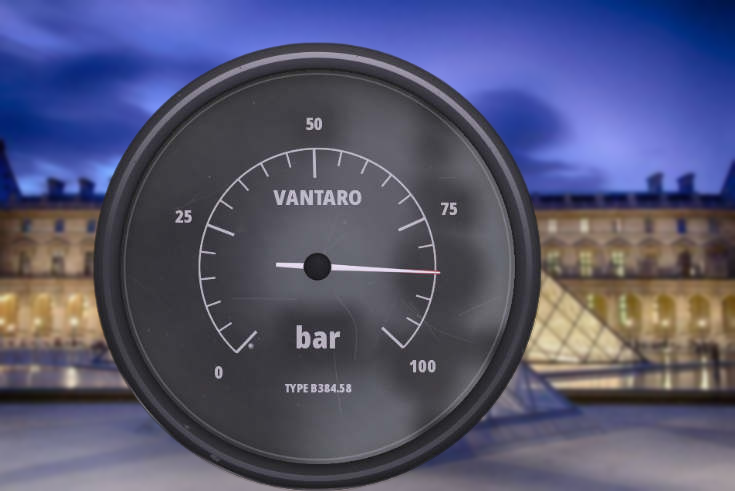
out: **85** bar
